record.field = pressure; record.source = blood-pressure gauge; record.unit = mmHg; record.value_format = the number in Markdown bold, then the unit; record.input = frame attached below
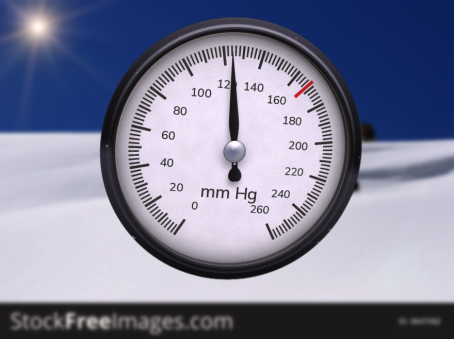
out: **124** mmHg
